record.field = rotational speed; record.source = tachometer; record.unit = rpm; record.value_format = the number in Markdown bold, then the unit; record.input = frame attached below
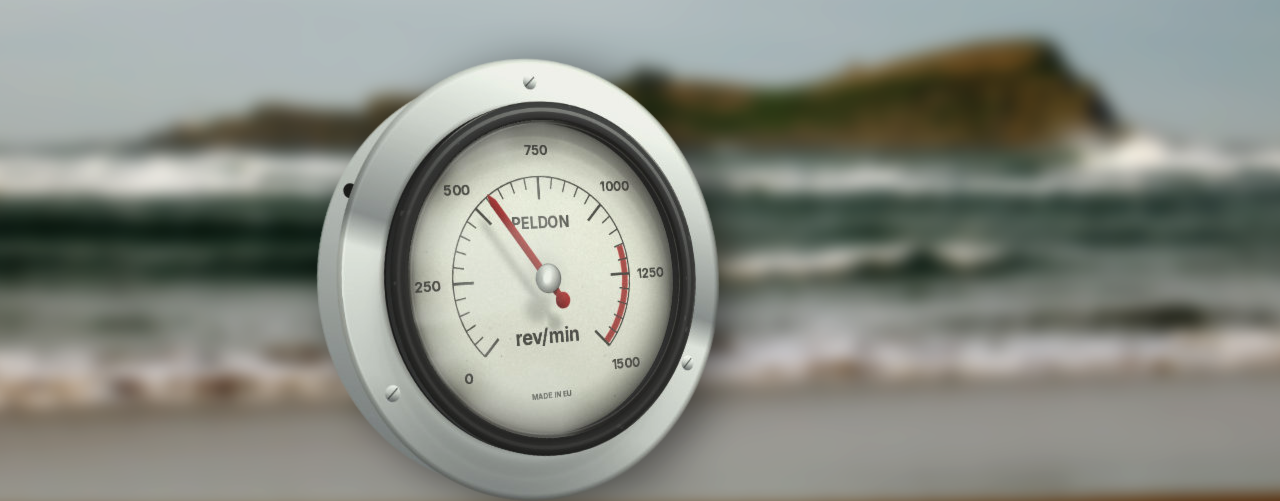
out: **550** rpm
